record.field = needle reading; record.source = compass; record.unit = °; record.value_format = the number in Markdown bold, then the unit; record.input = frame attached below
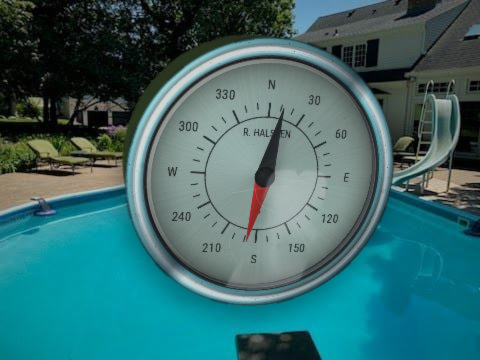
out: **190** °
